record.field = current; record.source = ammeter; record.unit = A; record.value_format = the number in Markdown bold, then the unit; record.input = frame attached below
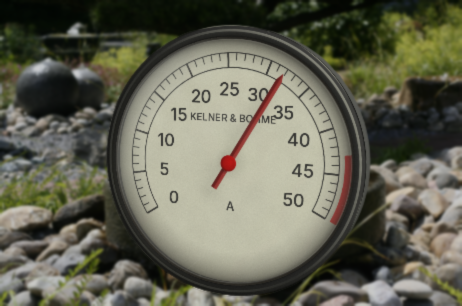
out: **32** A
